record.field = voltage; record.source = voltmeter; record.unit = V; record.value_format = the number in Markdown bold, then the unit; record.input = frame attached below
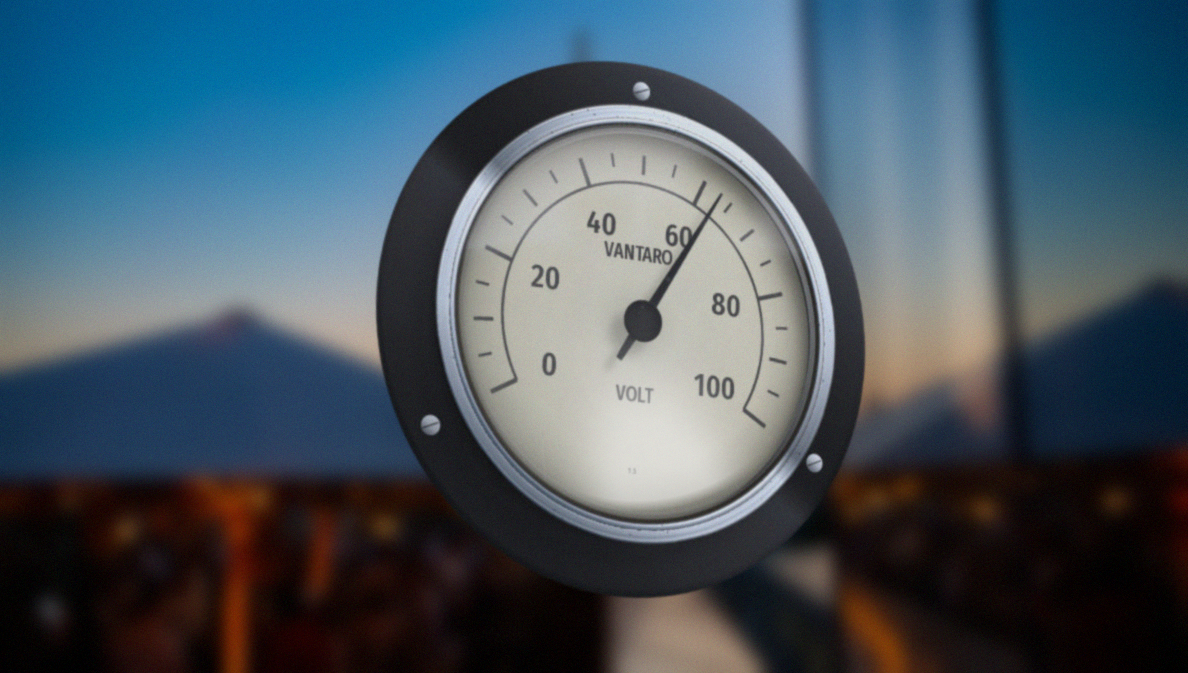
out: **62.5** V
